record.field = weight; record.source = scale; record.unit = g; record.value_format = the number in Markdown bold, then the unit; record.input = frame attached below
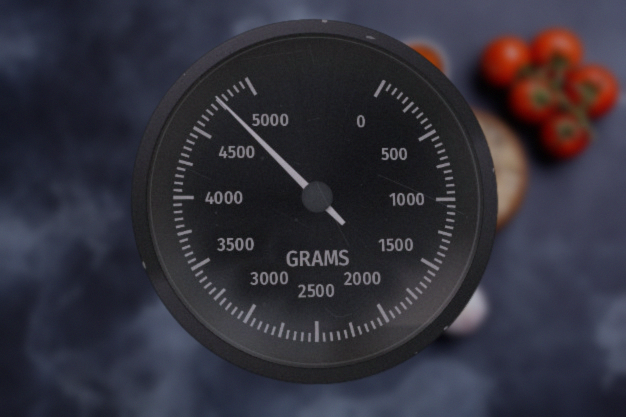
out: **4750** g
